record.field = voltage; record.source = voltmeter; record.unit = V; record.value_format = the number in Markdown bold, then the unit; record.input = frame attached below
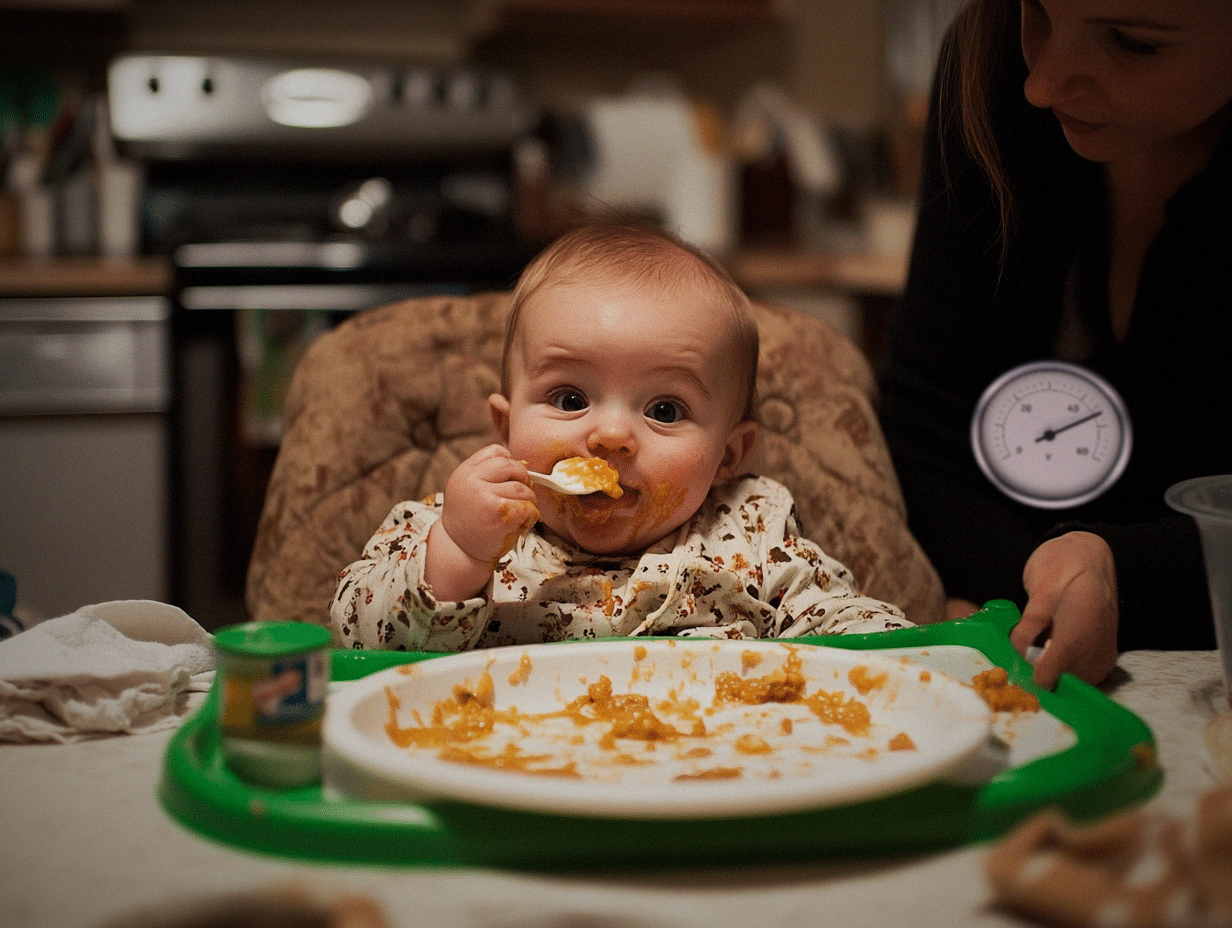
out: **46** V
